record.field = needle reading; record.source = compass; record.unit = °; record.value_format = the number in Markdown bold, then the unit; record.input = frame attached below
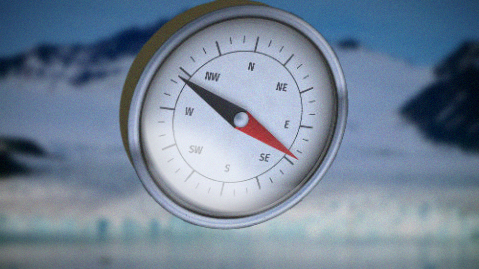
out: **115** °
